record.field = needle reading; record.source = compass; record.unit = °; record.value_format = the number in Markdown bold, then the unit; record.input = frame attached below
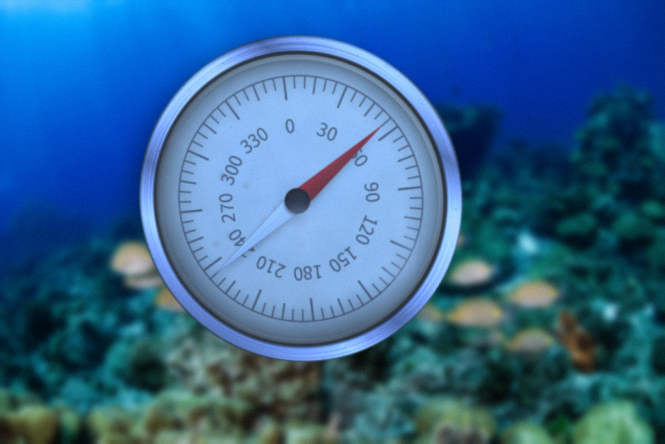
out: **55** °
